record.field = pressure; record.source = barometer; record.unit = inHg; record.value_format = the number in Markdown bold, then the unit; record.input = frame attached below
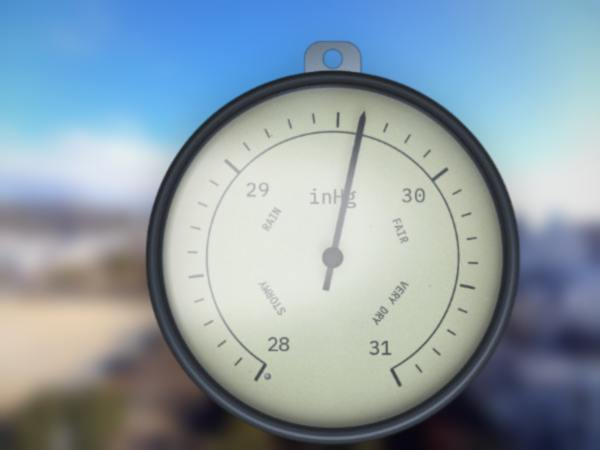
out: **29.6** inHg
